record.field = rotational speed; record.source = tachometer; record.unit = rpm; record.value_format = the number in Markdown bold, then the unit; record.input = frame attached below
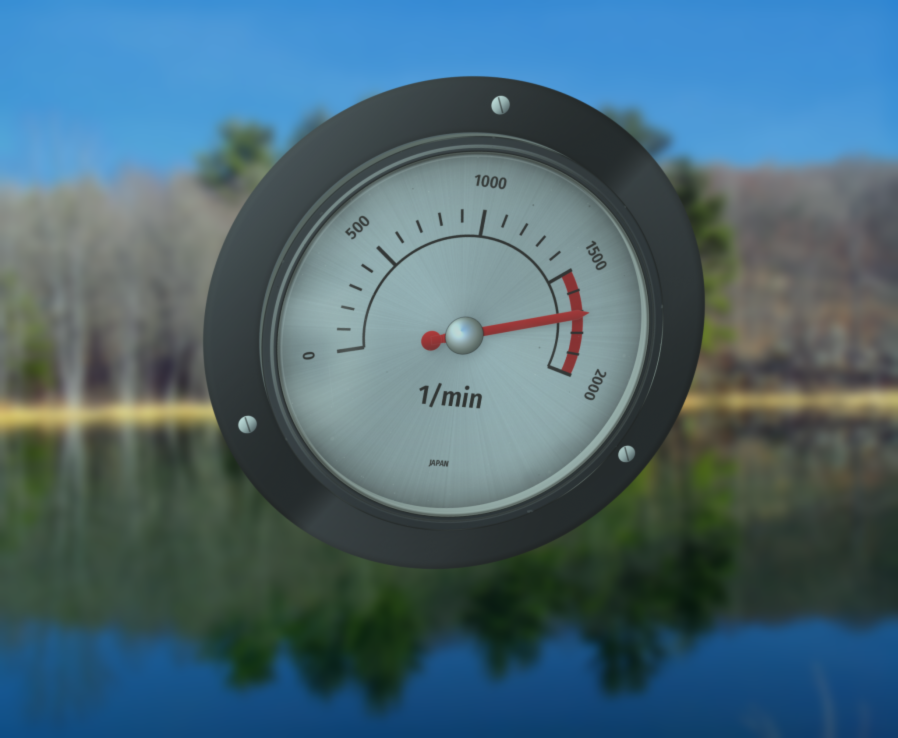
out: **1700** rpm
